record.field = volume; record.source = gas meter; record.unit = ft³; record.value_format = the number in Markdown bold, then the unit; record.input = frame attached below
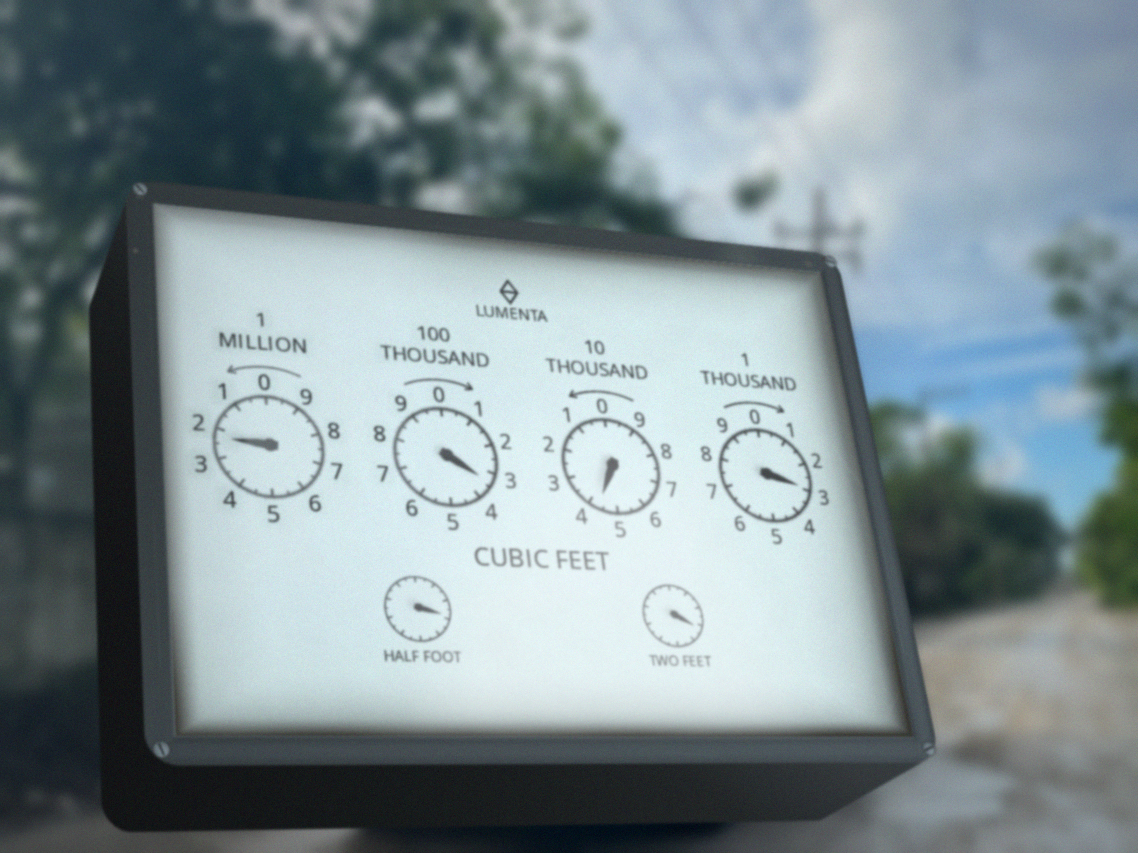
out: **234300** ft³
